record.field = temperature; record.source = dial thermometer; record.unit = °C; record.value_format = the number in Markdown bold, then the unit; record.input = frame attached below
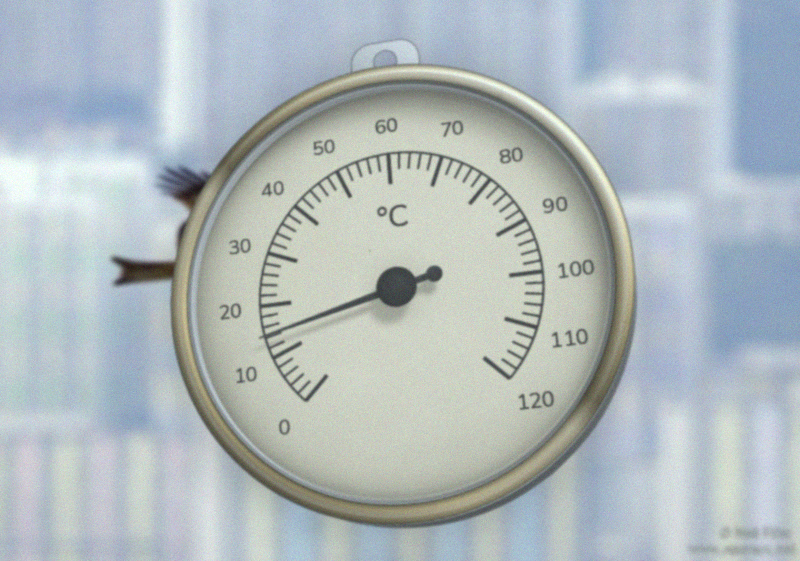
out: **14** °C
